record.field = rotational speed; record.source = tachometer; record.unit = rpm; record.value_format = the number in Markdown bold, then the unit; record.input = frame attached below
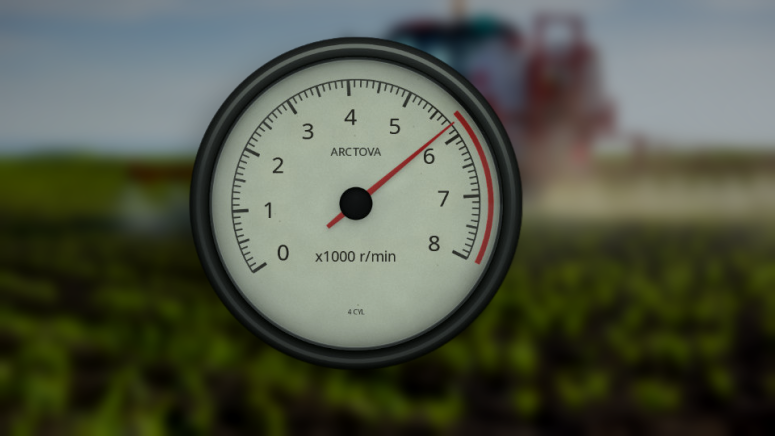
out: **5800** rpm
